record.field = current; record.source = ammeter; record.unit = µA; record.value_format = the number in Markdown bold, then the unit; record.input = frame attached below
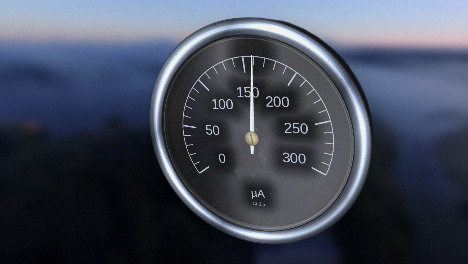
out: **160** µA
